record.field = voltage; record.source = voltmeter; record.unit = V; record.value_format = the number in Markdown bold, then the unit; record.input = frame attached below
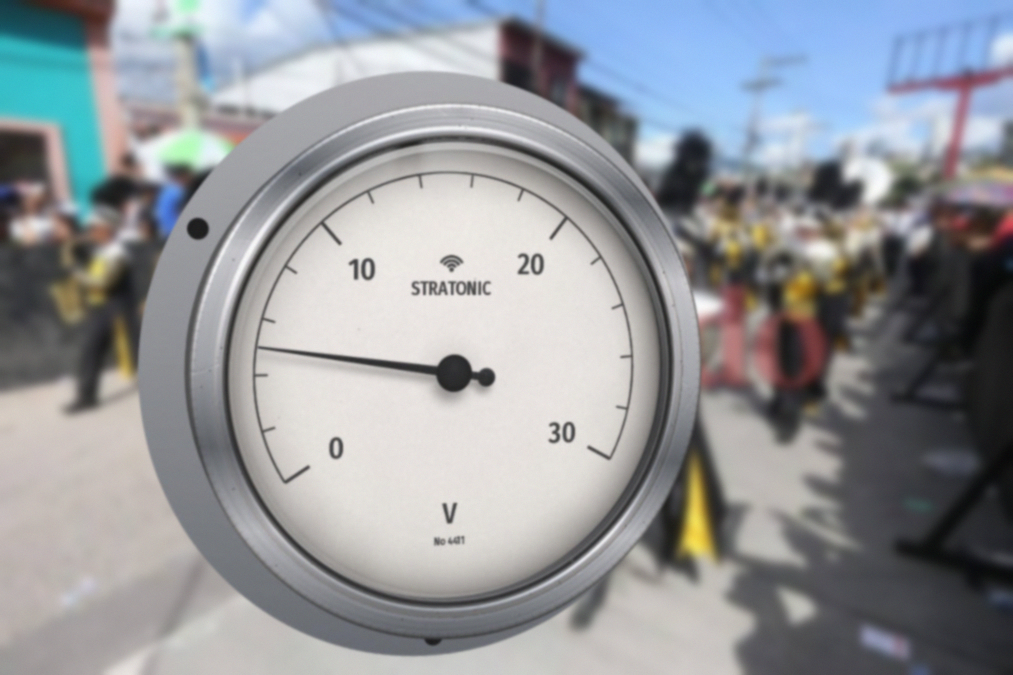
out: **5** V
